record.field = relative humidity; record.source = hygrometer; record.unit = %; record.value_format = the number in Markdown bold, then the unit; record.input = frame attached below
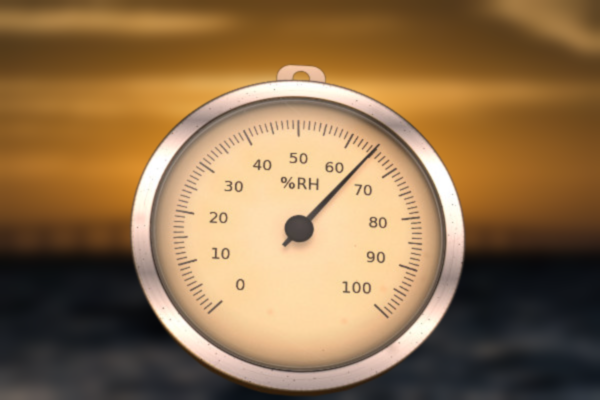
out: **65** %
